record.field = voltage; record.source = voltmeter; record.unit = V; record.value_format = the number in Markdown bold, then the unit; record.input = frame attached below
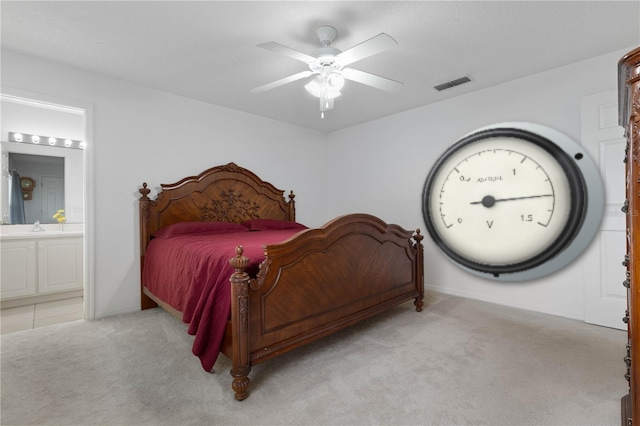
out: **1.3** V
